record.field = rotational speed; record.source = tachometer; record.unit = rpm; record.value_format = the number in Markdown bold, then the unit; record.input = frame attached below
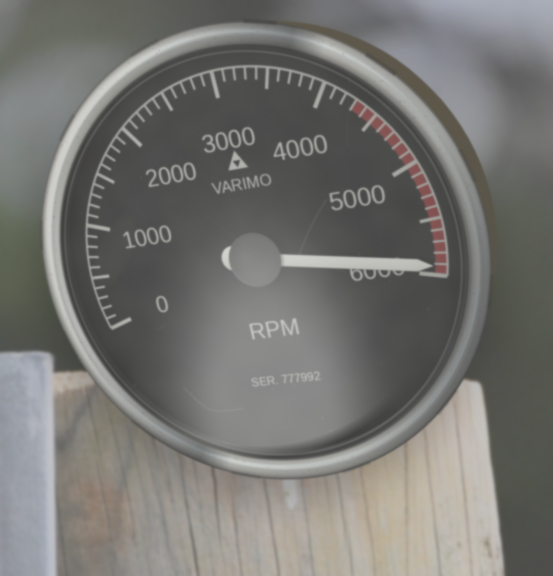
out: **5900** rpm
